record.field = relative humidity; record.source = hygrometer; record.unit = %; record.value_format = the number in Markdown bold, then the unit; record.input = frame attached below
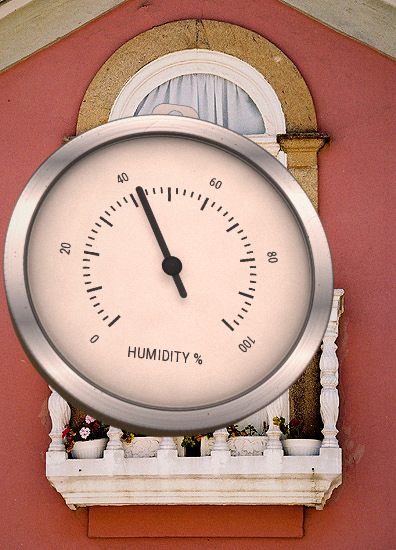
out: **42** %
